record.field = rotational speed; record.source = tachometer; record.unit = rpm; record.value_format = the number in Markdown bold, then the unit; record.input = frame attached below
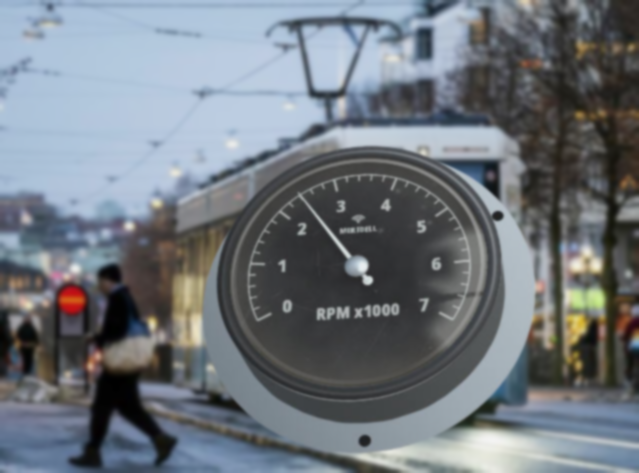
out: **2400** rpm
